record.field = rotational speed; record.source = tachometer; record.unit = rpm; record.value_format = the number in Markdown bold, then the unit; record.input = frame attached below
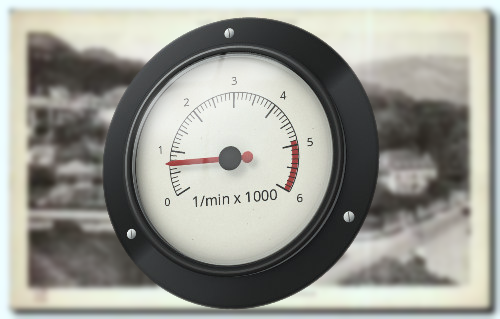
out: **700** rpm
